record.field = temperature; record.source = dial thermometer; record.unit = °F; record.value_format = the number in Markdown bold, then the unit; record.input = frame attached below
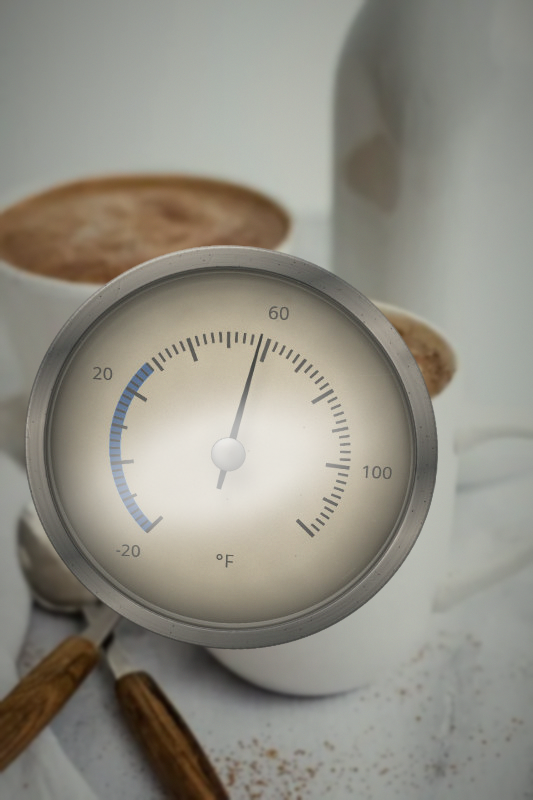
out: **58** °F
